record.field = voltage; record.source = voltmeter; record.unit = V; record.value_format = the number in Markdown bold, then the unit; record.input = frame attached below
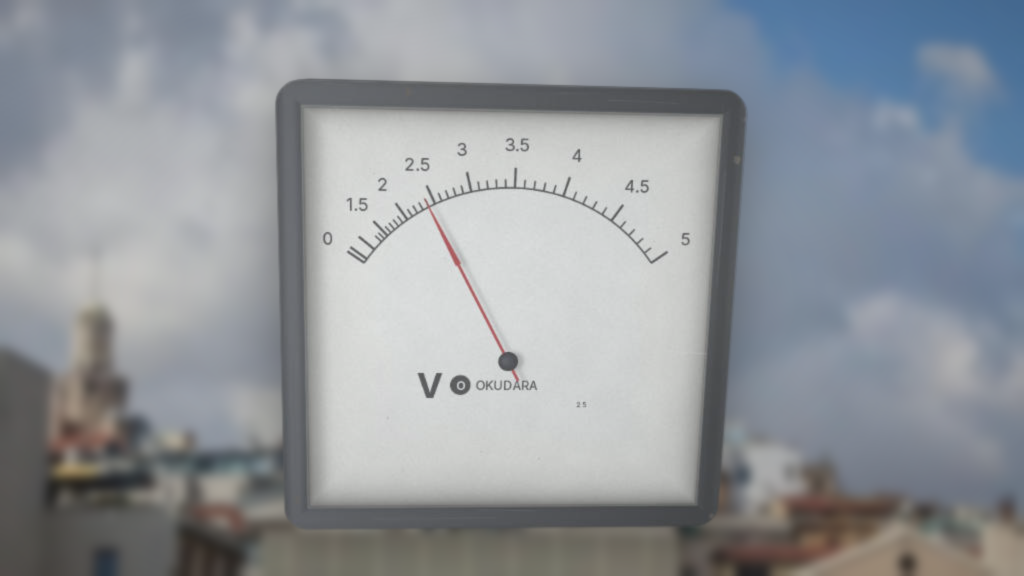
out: **2.4** V
